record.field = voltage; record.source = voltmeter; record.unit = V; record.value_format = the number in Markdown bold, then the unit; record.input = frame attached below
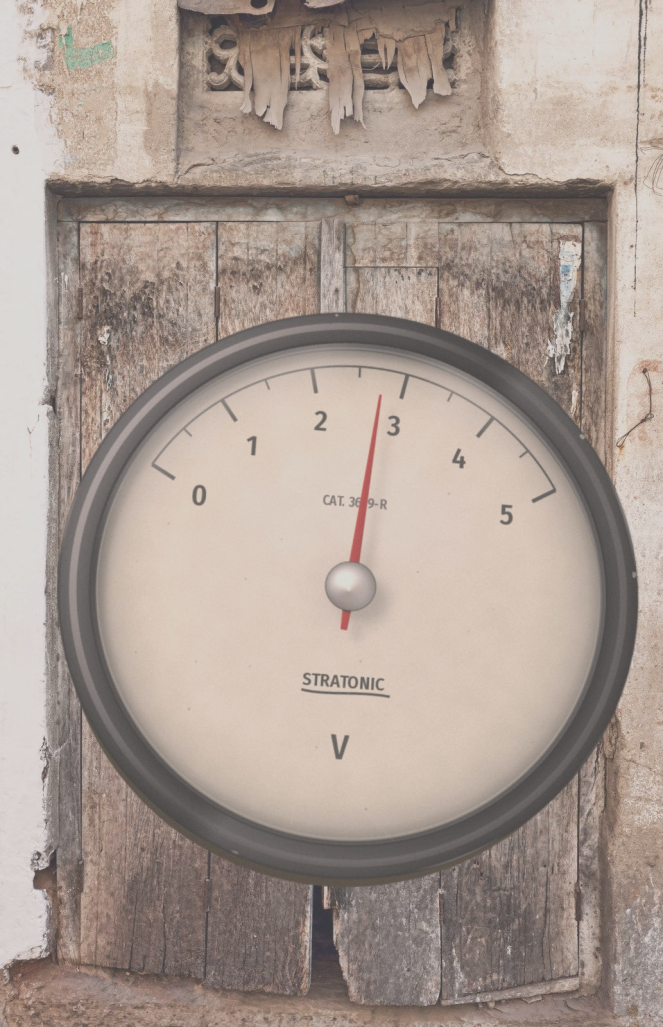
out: **2.75** V
